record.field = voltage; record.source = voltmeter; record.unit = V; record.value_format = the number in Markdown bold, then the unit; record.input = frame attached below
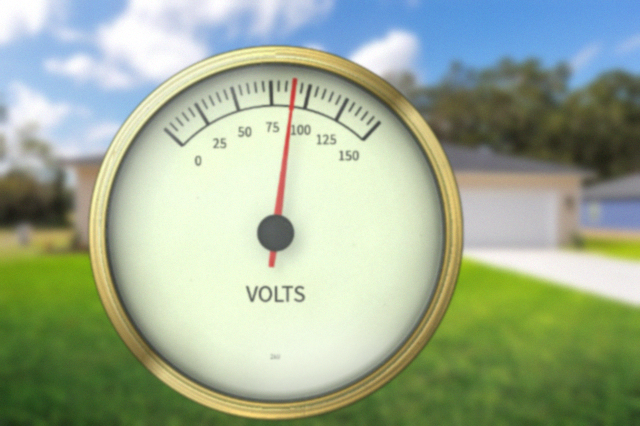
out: **90** V
